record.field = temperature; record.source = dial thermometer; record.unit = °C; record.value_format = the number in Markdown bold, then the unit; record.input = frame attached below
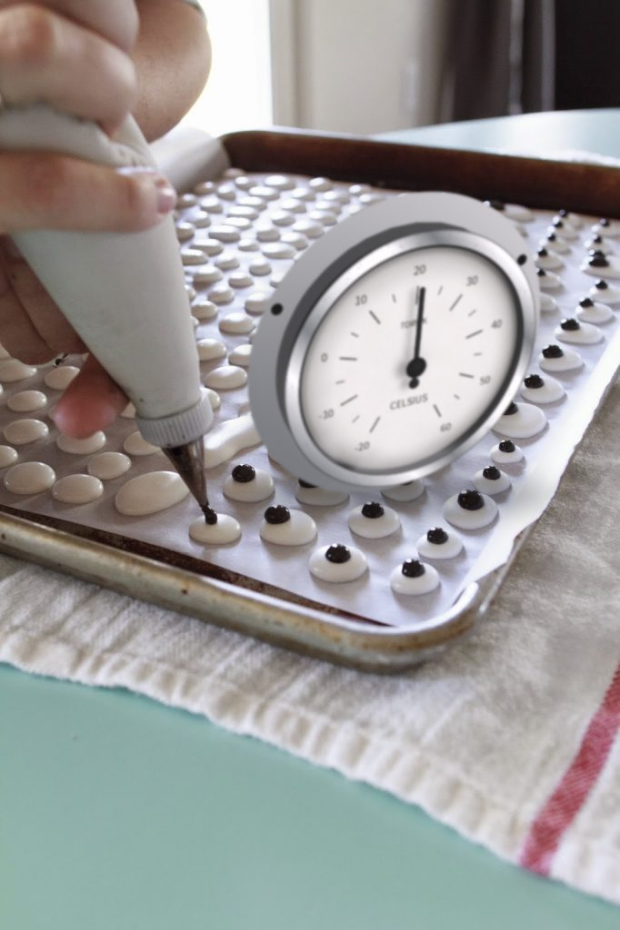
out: **20** °C
